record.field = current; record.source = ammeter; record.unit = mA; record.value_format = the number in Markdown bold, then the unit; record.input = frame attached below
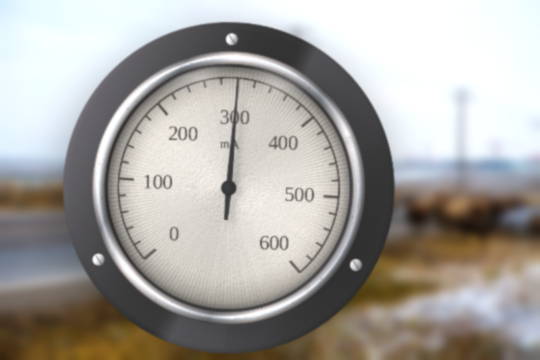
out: **300** mA
